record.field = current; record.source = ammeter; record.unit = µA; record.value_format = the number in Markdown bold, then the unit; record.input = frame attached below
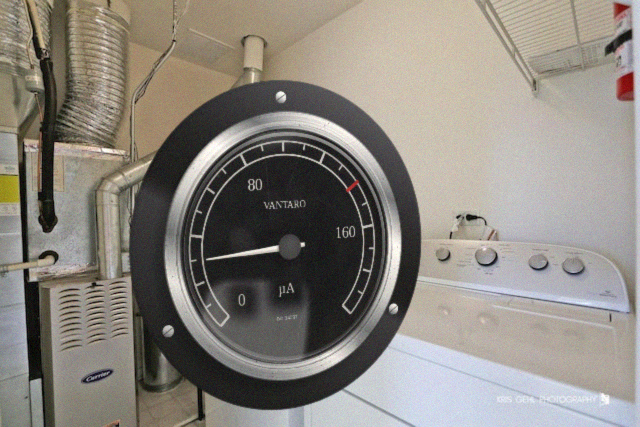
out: **30** µA
